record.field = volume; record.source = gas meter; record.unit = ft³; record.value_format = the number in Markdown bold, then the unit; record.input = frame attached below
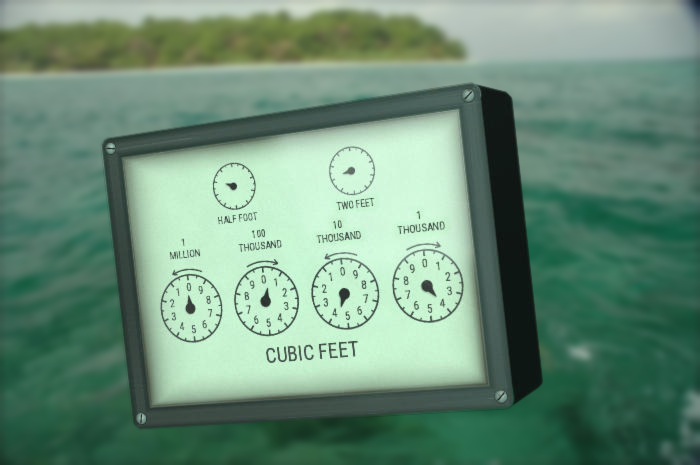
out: **4400** ft³
